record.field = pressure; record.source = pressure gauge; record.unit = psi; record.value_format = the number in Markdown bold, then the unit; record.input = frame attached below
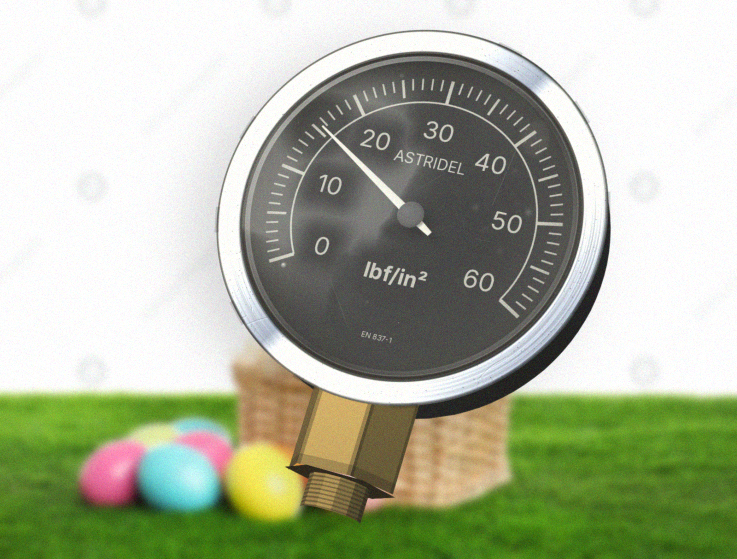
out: **15.5** psi
